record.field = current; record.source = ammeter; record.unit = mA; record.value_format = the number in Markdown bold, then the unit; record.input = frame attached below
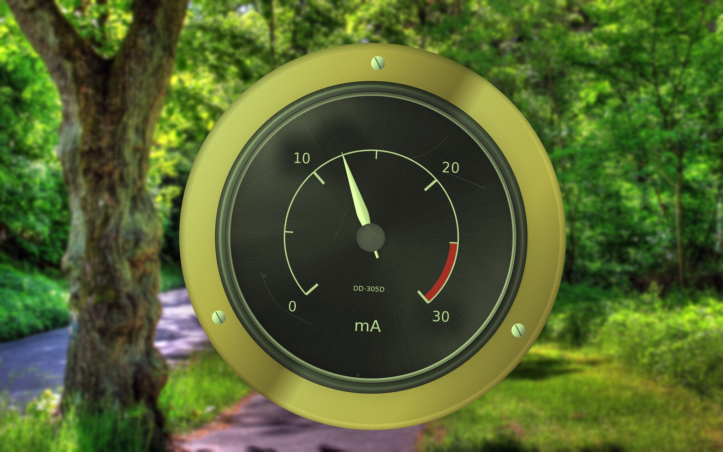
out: **12.5** mA
